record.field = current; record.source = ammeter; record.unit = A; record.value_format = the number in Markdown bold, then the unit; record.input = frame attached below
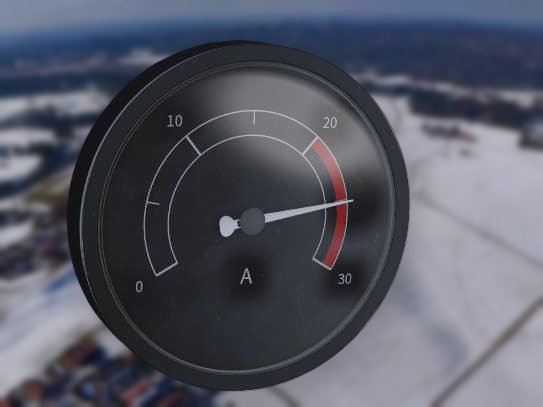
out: **25** A
